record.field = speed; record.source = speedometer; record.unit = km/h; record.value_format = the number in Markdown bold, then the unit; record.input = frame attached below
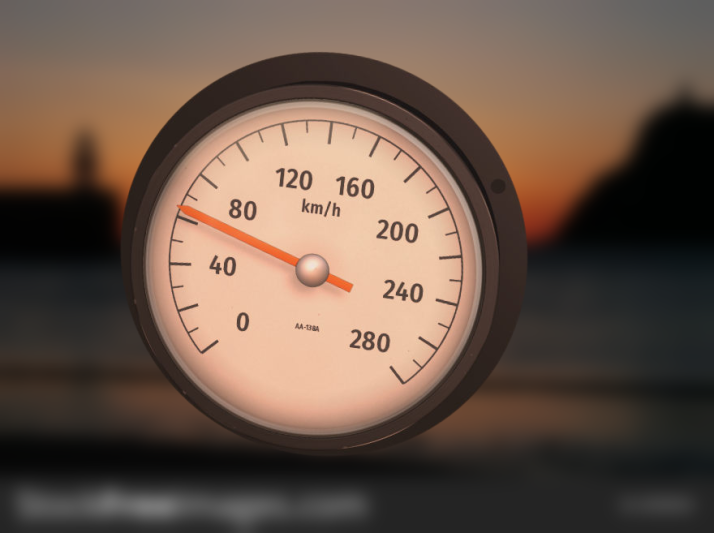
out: **65** km/h
